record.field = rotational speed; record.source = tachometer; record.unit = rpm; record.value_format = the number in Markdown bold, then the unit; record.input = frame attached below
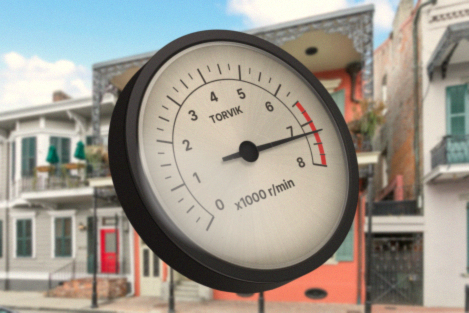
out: **7250** rpm
